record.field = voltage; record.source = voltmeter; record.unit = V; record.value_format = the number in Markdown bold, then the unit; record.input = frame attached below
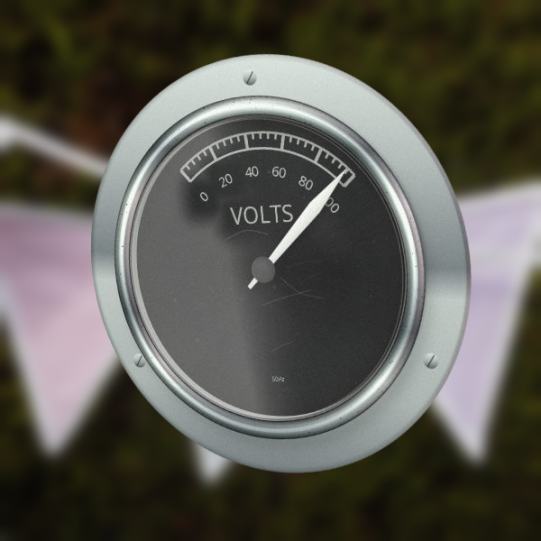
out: **96** V
